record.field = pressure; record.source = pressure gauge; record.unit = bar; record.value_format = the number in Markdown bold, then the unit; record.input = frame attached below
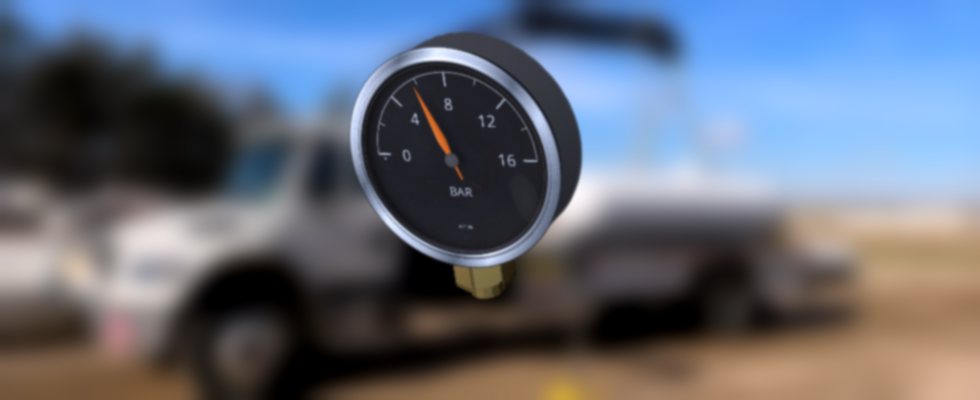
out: **6** bar
